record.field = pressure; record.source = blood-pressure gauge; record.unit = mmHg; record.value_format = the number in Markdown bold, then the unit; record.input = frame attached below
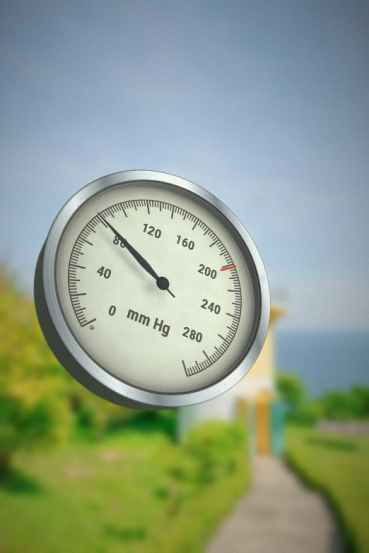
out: **80** mmHg
